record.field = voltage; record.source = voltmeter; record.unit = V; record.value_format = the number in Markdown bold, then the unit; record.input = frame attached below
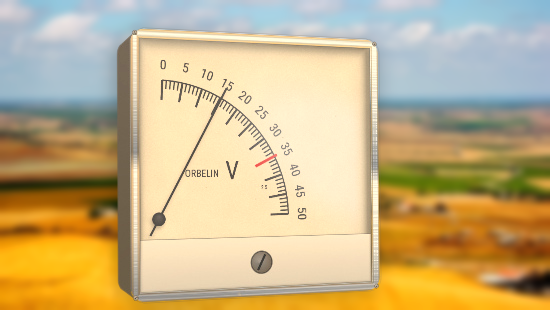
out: **15** V
